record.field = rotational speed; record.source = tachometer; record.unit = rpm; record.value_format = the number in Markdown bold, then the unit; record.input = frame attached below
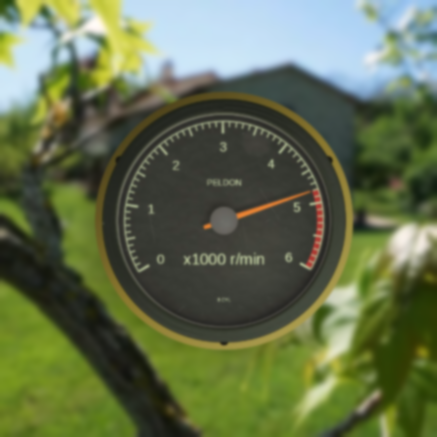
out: **4800** rpm
